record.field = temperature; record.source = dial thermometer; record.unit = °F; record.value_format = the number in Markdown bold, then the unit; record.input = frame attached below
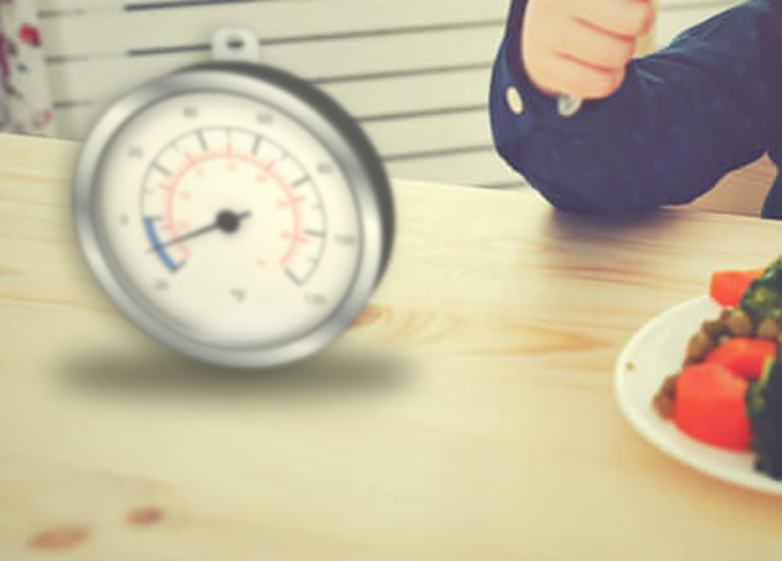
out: **-10** °F
